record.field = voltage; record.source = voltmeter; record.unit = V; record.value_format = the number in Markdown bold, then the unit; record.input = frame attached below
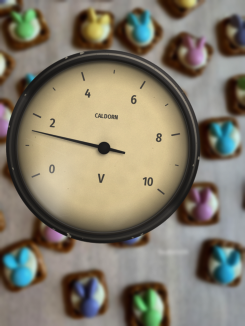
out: **1.5** V
